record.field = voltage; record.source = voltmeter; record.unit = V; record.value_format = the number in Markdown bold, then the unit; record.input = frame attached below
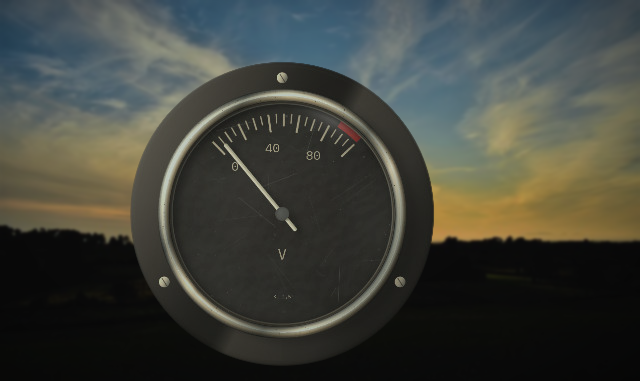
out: **5** V
